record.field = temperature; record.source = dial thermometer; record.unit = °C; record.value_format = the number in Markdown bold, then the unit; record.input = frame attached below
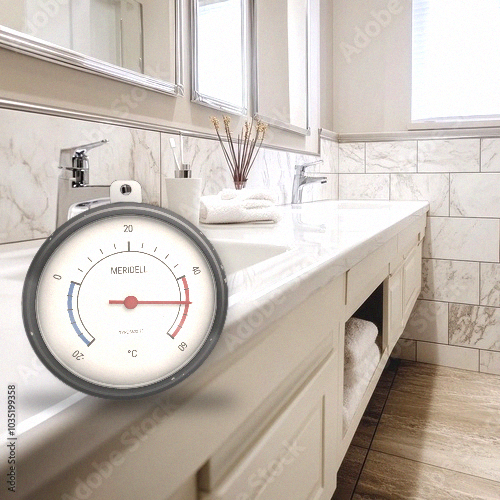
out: **48** °C
